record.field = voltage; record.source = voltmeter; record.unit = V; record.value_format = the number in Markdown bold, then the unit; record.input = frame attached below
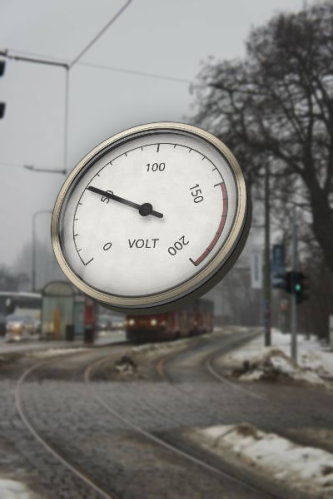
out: **50** V
